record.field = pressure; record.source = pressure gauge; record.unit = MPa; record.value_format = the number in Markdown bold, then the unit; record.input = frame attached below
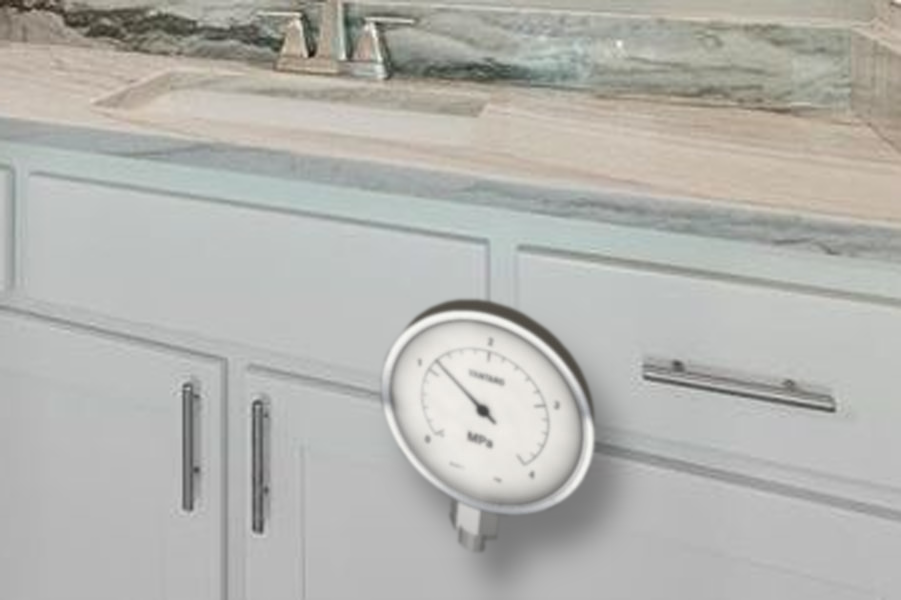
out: **1.2** MPa
